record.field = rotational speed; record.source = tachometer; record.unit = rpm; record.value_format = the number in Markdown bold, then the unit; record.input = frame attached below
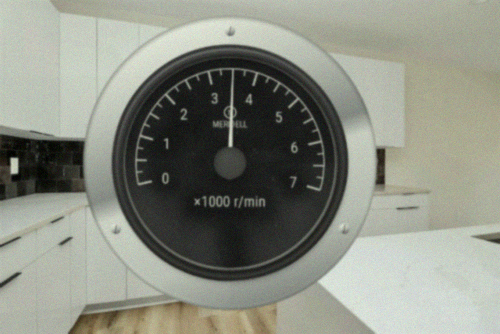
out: **3500** rpm
